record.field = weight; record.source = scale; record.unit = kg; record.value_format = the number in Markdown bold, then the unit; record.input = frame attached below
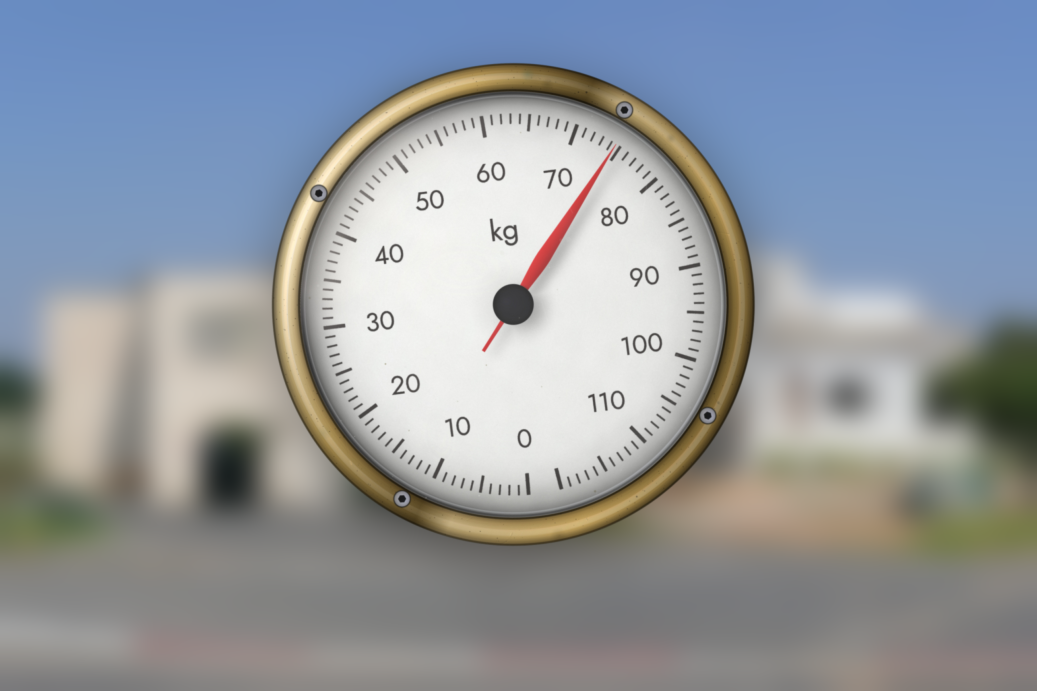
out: **74.5** kg
